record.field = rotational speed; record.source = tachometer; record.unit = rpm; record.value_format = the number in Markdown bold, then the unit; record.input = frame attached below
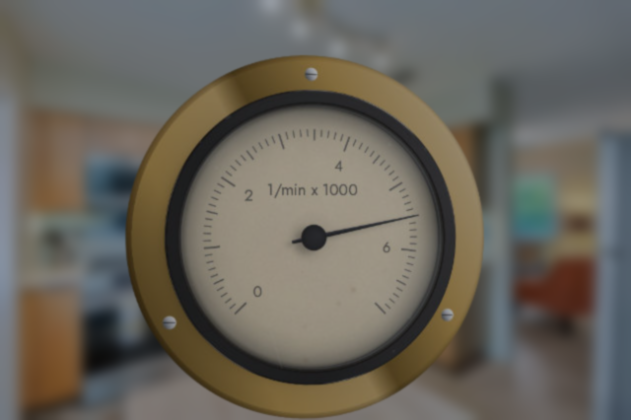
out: **5500** rpm
